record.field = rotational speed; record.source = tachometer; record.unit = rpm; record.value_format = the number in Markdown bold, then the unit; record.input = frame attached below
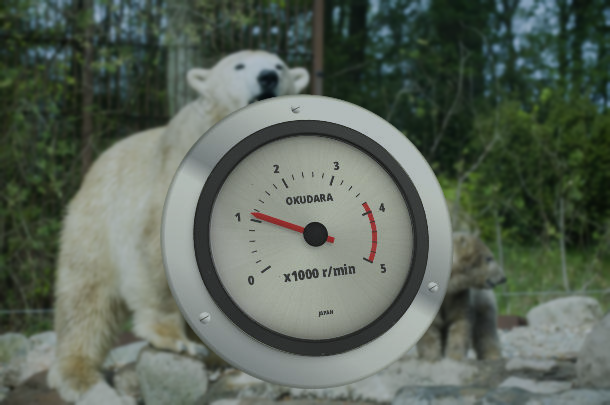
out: **1100** rpm
